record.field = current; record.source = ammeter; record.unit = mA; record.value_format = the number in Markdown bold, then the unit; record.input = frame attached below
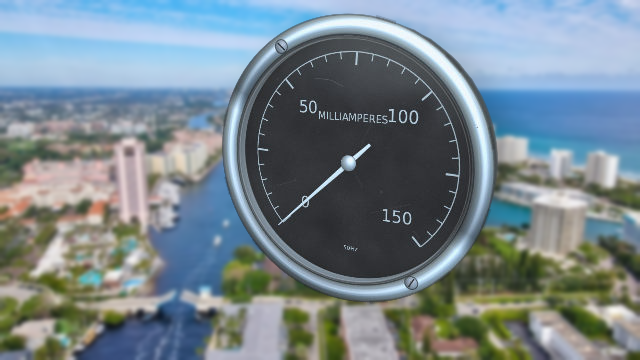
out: **0** mA
